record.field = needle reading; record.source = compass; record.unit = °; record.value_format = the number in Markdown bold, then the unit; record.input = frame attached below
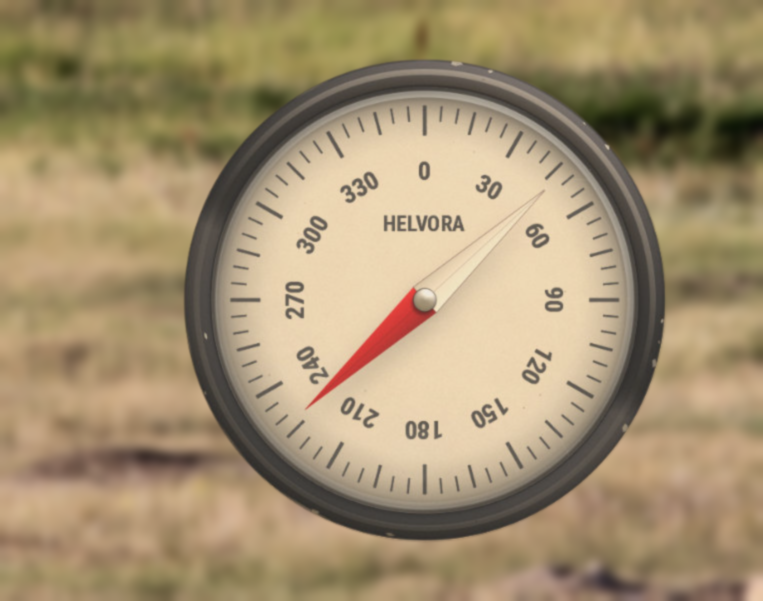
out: **227.5** °
